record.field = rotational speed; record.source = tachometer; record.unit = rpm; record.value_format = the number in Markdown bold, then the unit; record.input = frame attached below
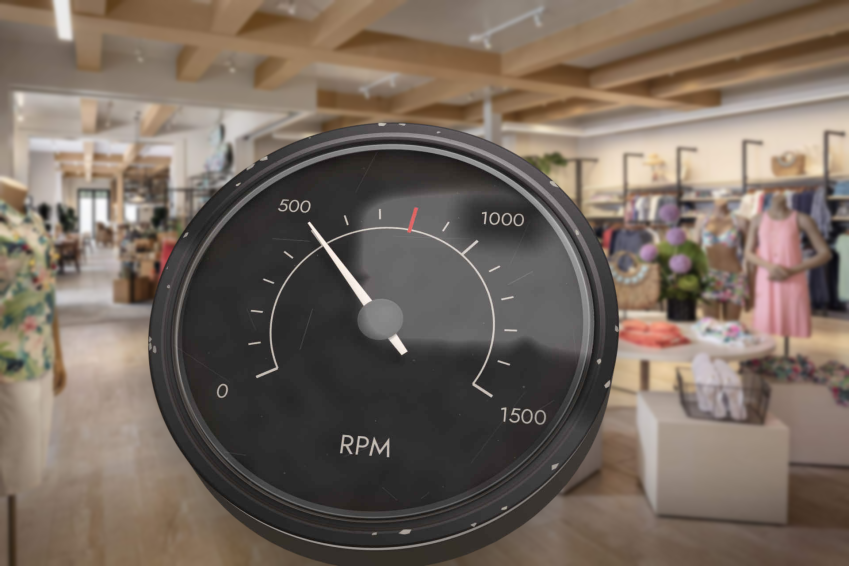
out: **500** rpm
